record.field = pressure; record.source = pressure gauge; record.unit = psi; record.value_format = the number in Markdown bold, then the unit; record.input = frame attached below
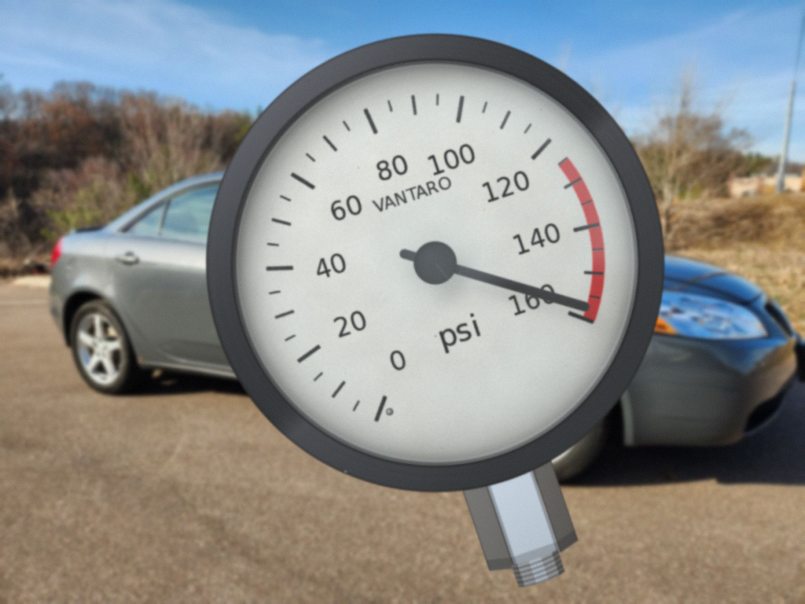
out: **157.5** psi
